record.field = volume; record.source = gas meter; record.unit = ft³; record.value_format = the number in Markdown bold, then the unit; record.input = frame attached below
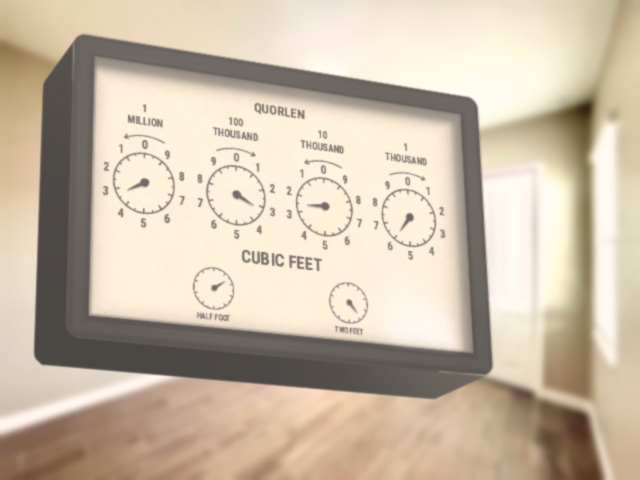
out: **332600** ft³
